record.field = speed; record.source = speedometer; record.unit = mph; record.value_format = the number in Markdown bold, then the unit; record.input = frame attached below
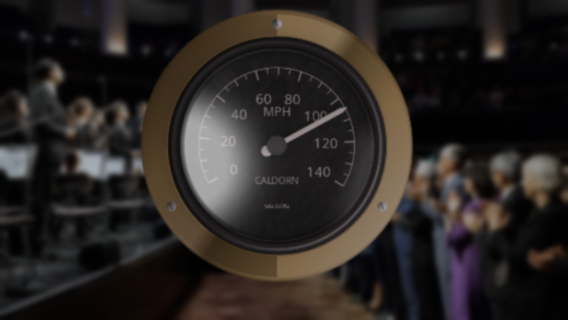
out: **105** mph
